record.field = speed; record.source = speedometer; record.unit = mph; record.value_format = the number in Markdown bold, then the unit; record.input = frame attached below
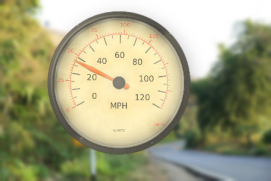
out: **27.5** mph
